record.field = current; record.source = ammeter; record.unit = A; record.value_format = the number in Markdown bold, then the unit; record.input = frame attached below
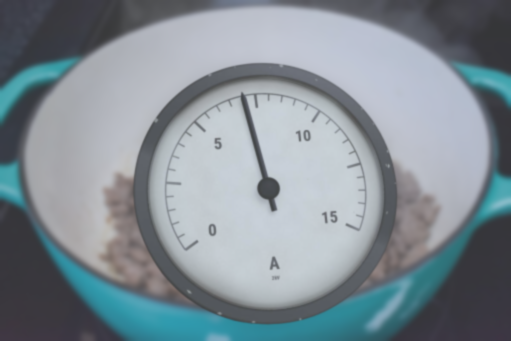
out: **7** A
